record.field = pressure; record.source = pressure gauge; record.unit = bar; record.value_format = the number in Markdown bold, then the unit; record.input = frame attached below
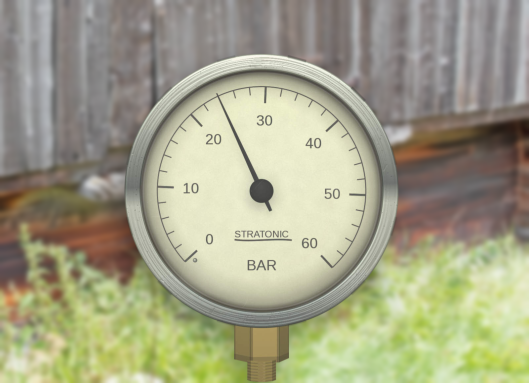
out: **24** bar
